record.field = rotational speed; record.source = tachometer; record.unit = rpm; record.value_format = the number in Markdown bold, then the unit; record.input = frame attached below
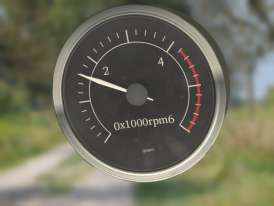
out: **1600** rpm
